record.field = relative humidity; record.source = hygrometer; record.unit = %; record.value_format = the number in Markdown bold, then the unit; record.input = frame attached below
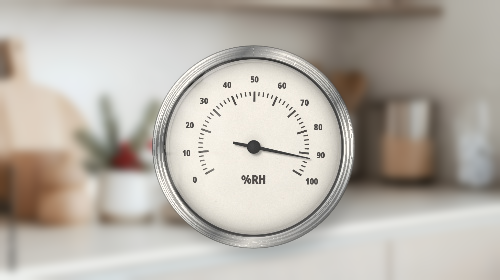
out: **92** %
